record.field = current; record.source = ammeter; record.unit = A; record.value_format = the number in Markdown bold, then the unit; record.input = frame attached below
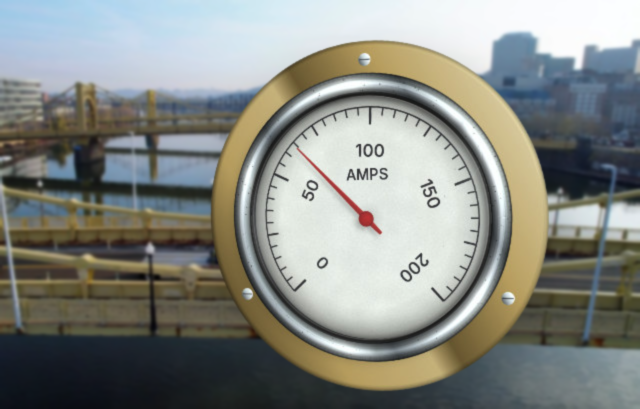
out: **65** A
